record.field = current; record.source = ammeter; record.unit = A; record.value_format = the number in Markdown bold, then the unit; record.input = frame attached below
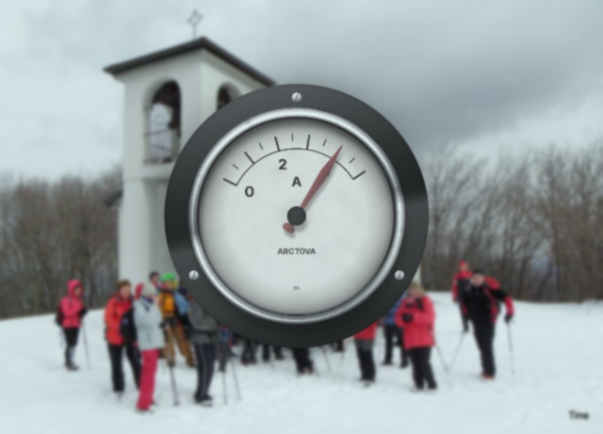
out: **4** A
